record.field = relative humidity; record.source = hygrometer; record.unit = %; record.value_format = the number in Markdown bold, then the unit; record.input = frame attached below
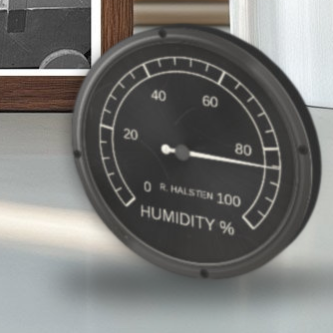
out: **84** %
